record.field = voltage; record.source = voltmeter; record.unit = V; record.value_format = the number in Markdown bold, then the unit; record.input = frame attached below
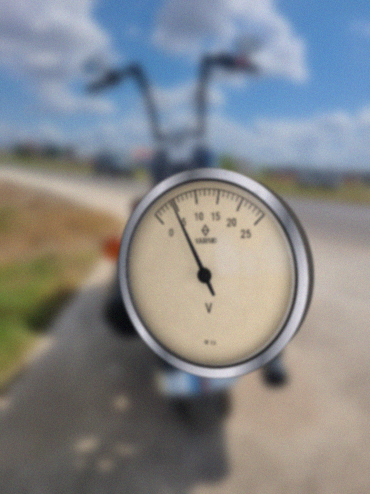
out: **5** V
